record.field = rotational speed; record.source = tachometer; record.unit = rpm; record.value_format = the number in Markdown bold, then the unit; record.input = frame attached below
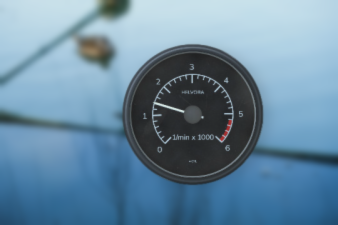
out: **1400** rpm
